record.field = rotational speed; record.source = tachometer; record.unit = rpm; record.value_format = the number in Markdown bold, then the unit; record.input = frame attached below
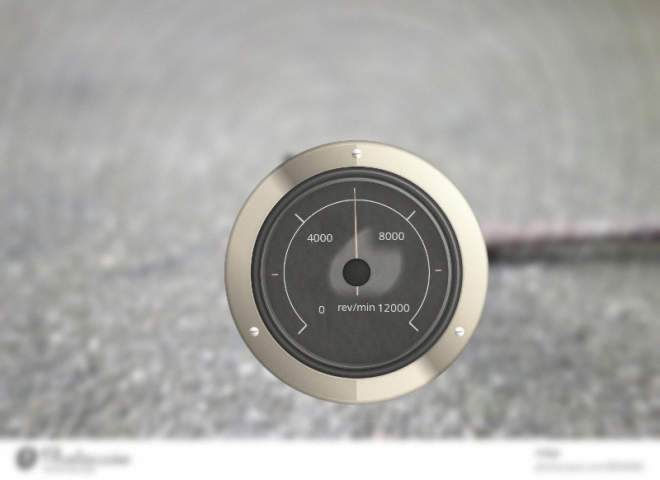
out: **6000** rpm
